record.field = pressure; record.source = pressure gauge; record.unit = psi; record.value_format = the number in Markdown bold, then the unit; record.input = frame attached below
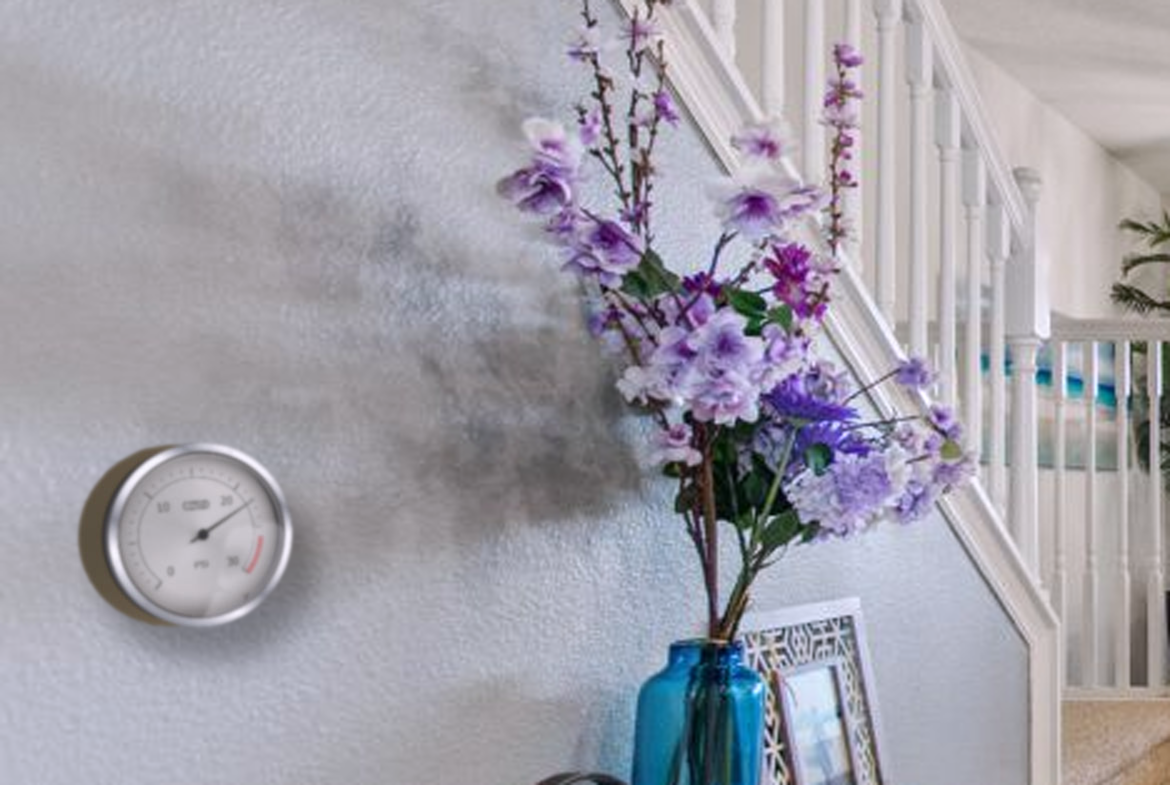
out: **22** psi
